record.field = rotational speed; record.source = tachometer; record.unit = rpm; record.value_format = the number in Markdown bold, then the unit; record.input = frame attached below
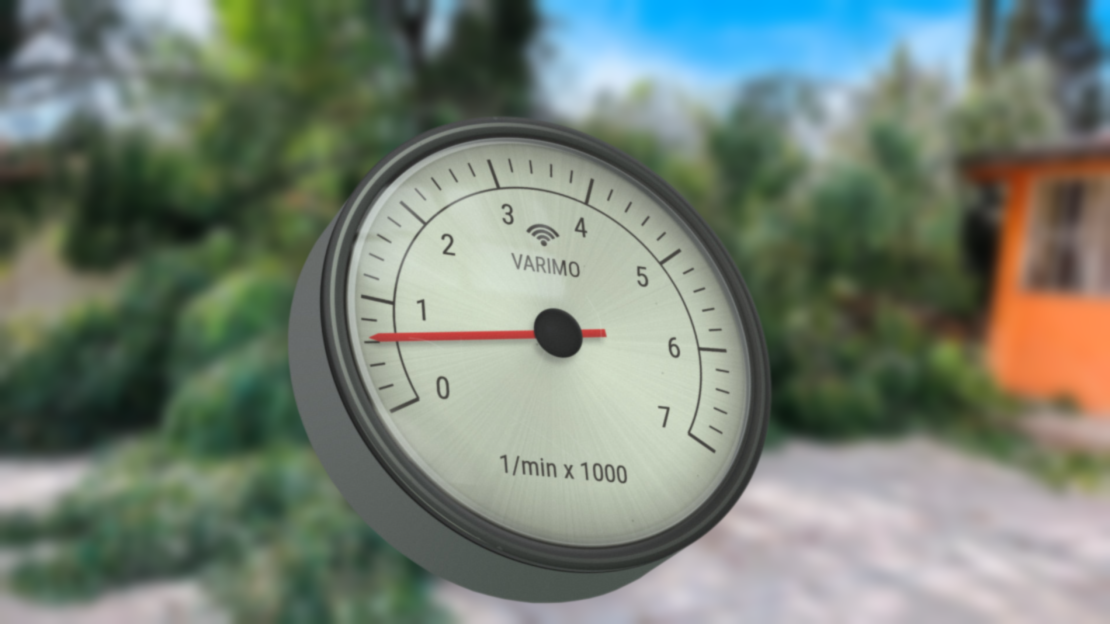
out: **600** rpm
